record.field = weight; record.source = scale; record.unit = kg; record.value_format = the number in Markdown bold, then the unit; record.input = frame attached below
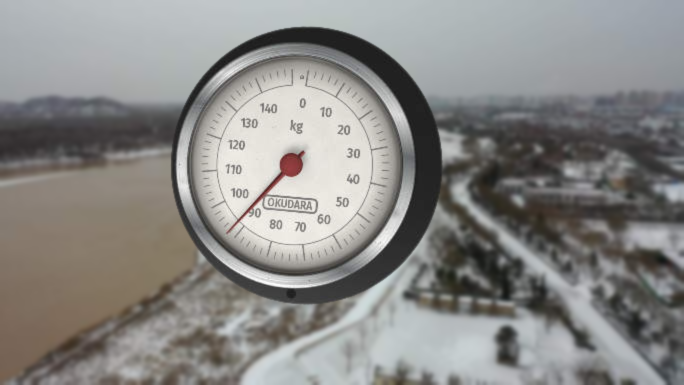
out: **92** kg
